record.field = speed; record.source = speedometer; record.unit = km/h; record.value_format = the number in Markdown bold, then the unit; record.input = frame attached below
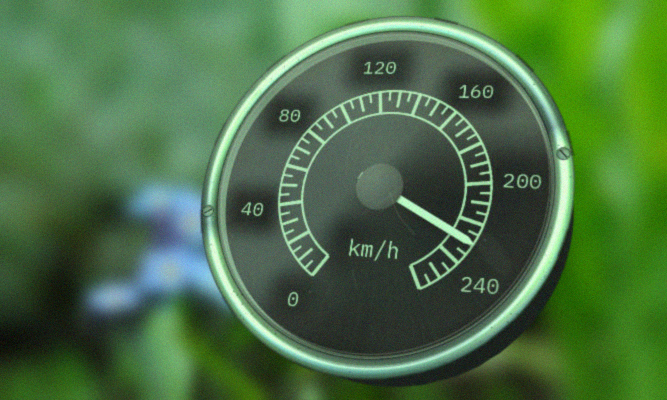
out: **230** km/h
